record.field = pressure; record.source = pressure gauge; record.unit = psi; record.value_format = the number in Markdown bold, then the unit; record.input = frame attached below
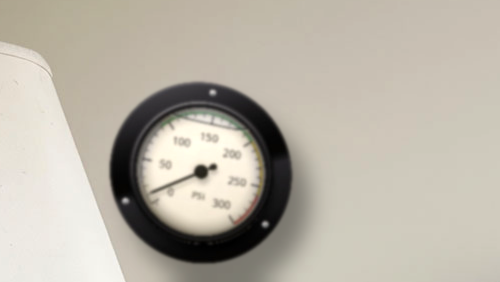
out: **10** psi
